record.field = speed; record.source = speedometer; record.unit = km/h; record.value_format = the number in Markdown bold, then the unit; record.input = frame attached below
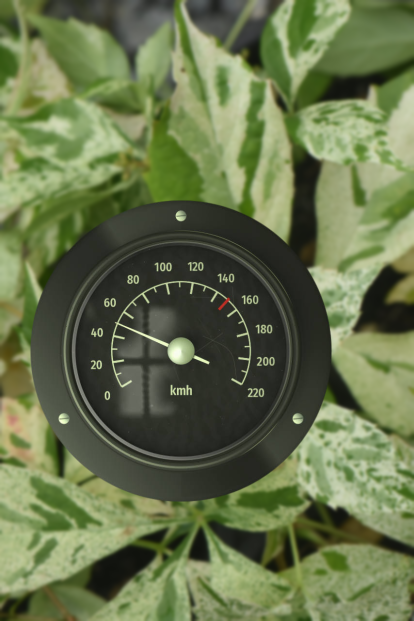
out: **50** km/h
